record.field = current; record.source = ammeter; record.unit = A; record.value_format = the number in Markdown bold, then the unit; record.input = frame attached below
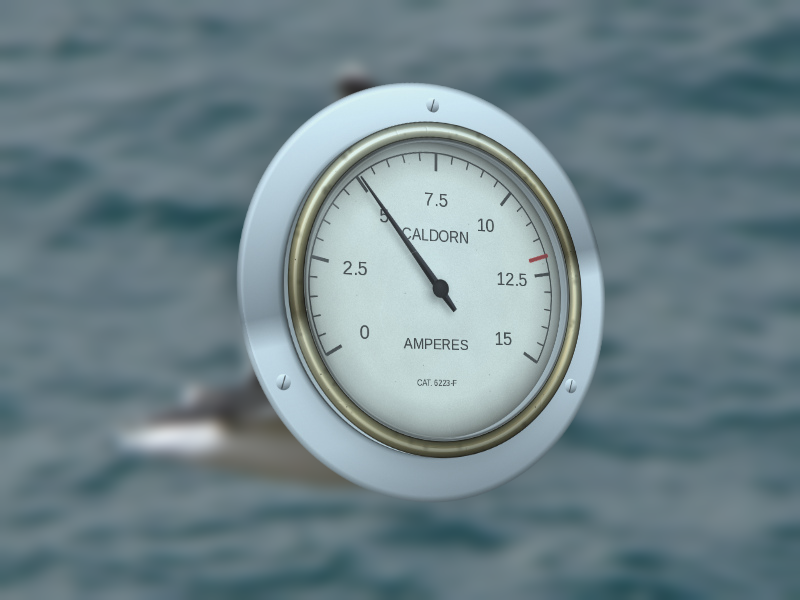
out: **5** A
